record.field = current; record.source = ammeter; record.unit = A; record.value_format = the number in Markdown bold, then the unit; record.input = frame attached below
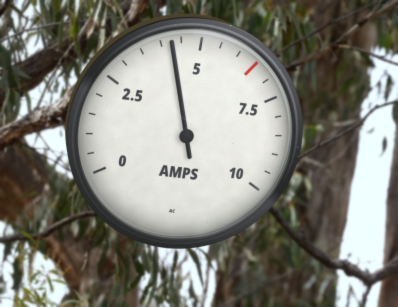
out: **4.25** A
